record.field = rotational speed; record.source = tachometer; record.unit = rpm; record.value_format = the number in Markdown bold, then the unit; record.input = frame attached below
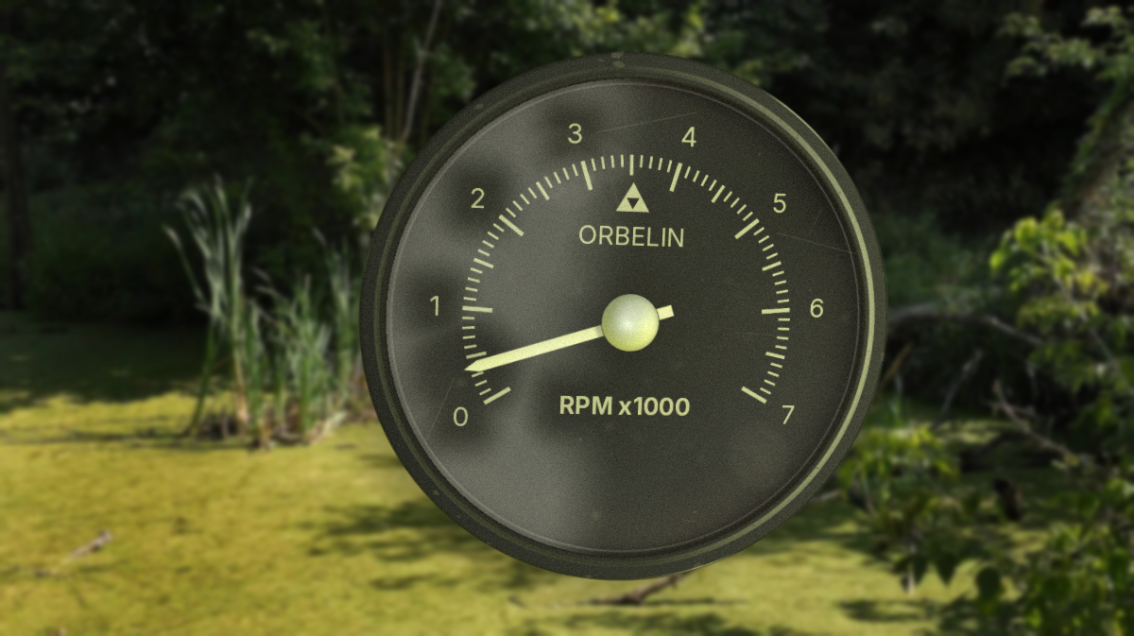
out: **400** rpm
